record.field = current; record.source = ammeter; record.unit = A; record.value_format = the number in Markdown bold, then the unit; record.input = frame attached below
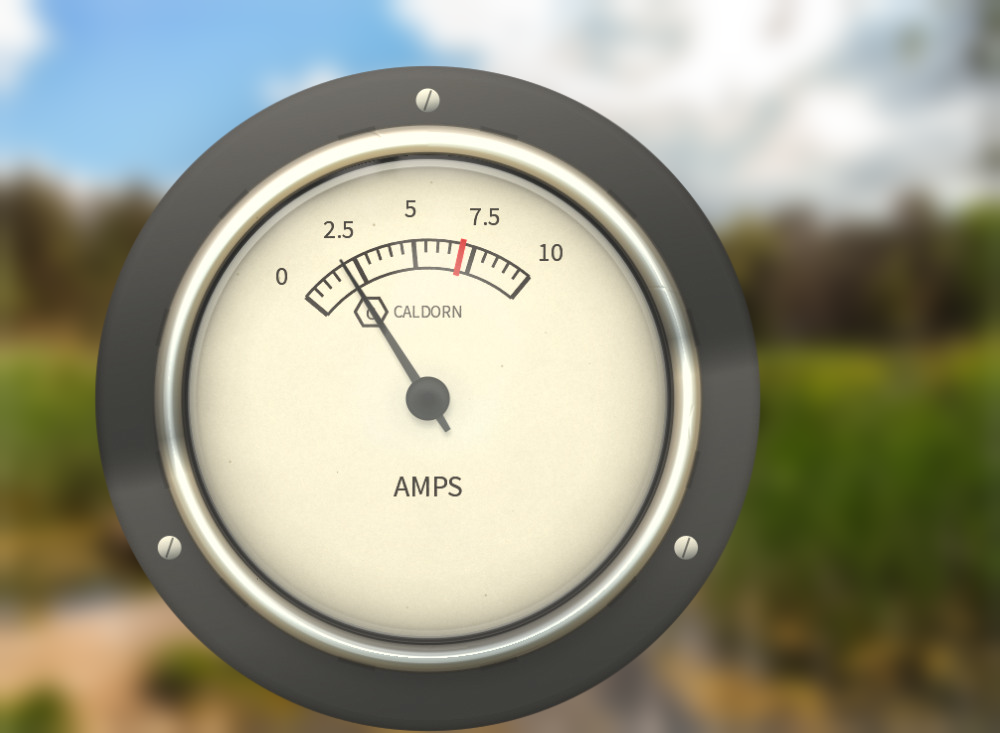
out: **2** A
